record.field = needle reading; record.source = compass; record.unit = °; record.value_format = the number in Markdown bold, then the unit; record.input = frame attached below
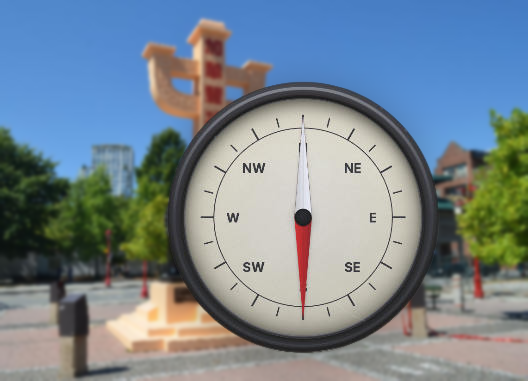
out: **180** °
